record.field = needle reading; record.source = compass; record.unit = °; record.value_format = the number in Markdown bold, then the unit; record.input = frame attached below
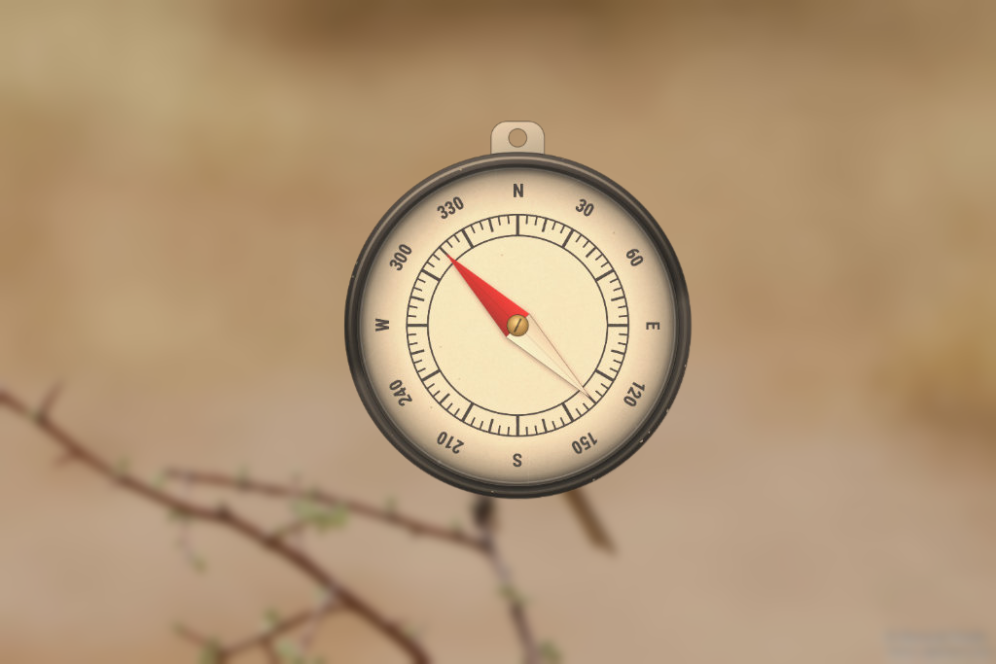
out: **315** °
